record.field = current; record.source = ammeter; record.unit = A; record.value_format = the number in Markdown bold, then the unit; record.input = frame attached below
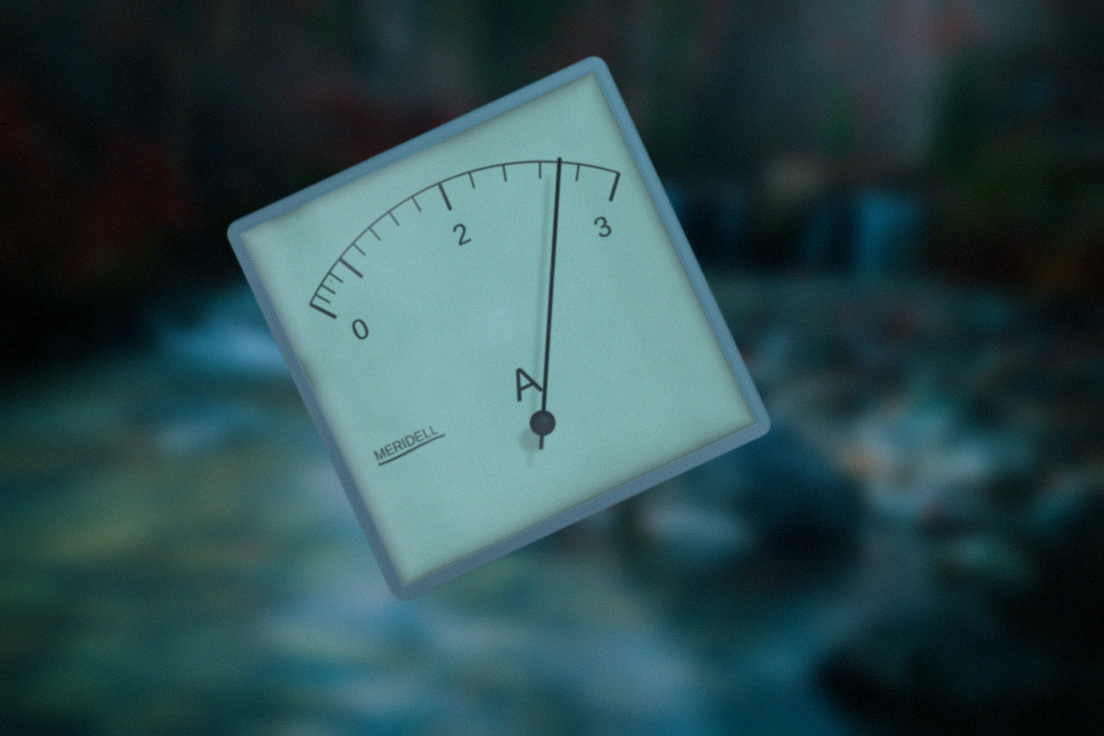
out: **2.7** A
